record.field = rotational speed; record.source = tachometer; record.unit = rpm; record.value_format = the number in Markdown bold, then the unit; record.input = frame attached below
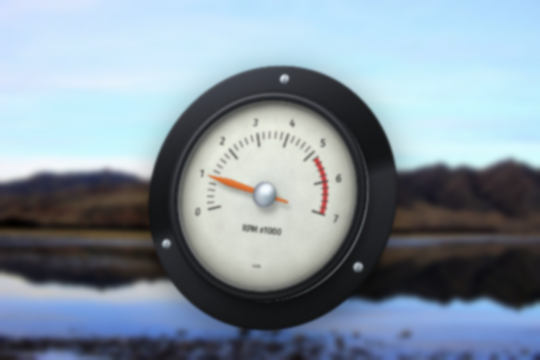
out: **1000** rpm
